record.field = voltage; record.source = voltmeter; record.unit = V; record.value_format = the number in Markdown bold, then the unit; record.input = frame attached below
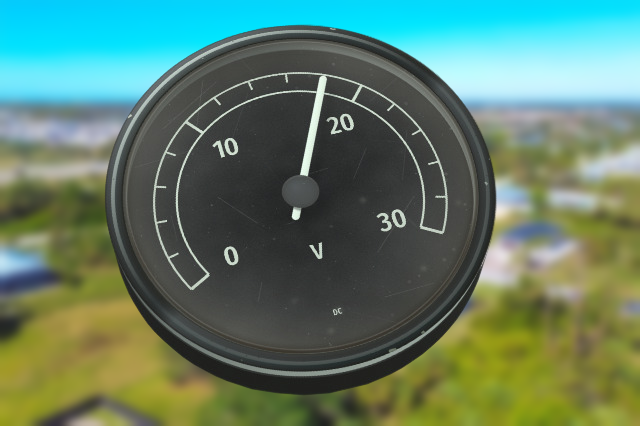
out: **18** V
